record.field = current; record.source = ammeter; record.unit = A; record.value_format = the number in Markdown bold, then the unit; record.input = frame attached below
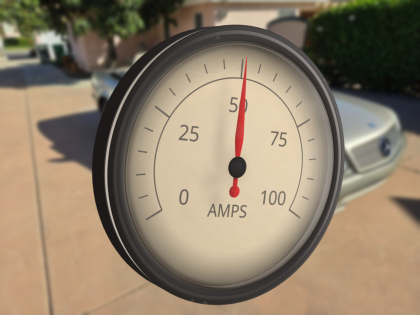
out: **50** A
